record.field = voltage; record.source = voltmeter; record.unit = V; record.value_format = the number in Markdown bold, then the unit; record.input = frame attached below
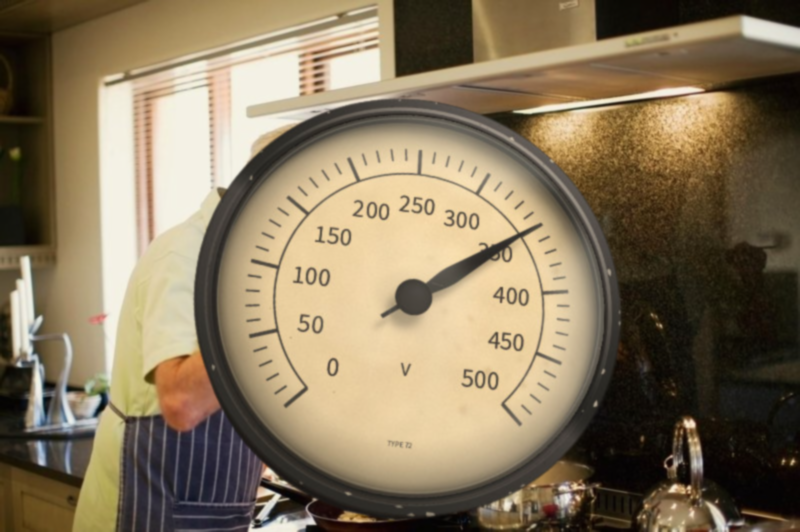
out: **350** V
